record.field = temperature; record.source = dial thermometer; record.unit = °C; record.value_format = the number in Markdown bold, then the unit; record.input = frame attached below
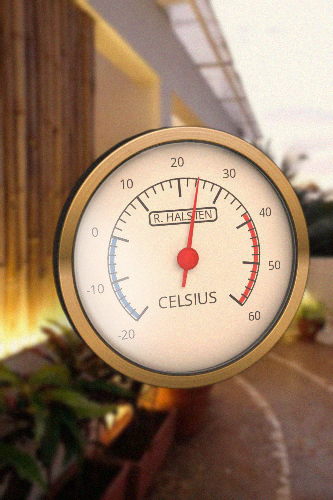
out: **24** °C
